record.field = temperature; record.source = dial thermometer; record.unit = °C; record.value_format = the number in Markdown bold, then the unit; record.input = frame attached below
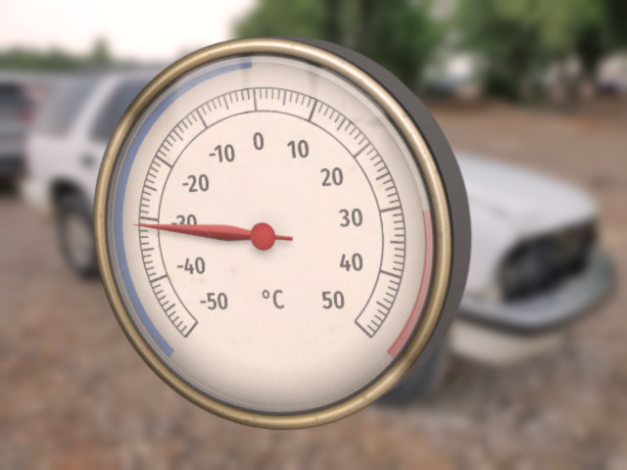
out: **-31** °C
